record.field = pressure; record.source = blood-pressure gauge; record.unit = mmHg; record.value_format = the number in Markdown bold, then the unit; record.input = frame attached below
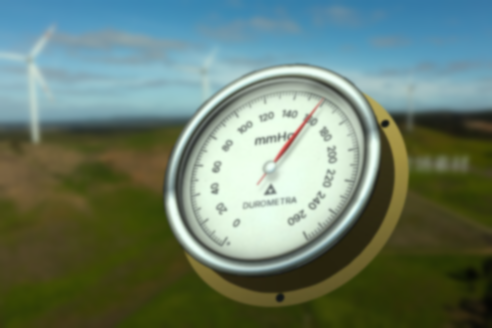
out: **160** mmHg
